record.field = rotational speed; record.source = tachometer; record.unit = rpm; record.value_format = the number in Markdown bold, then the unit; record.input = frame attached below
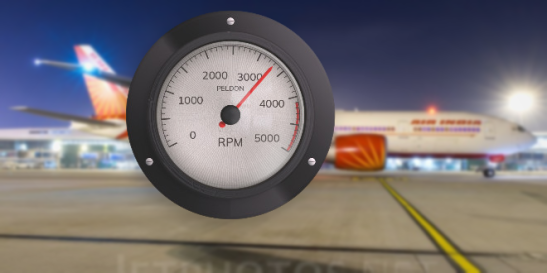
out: **3300** rpm
